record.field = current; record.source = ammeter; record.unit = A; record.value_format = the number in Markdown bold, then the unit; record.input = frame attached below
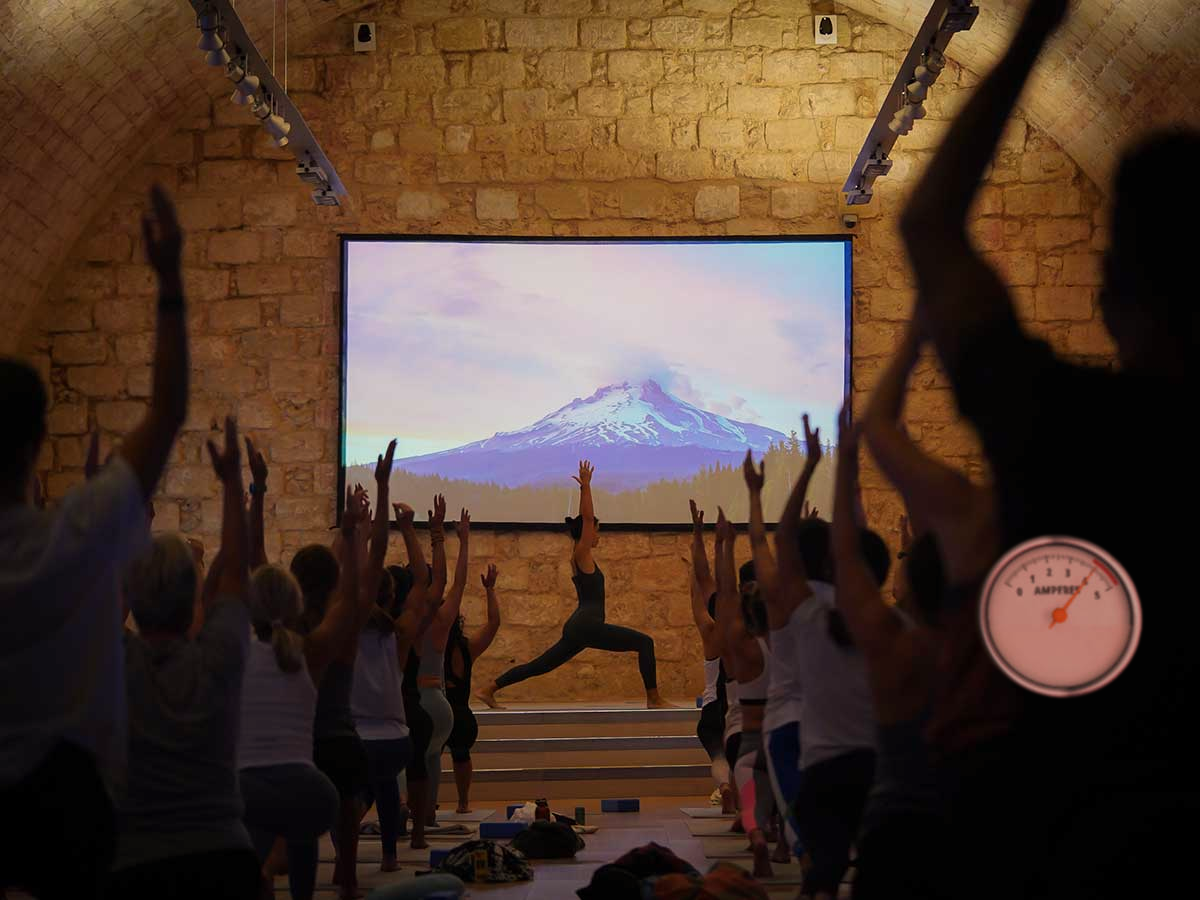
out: **4** A
